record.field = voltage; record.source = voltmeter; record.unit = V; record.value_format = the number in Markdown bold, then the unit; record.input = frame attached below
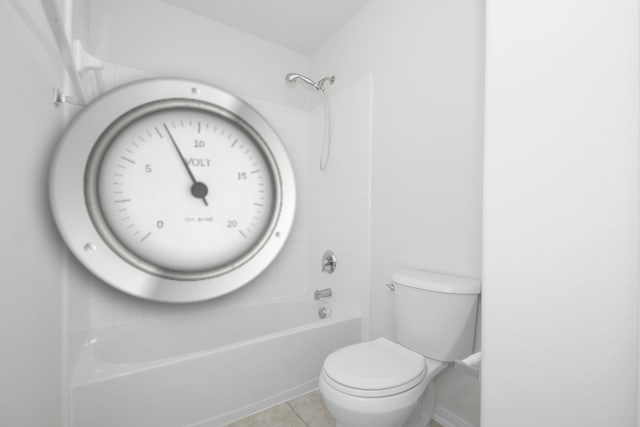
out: **8** V
